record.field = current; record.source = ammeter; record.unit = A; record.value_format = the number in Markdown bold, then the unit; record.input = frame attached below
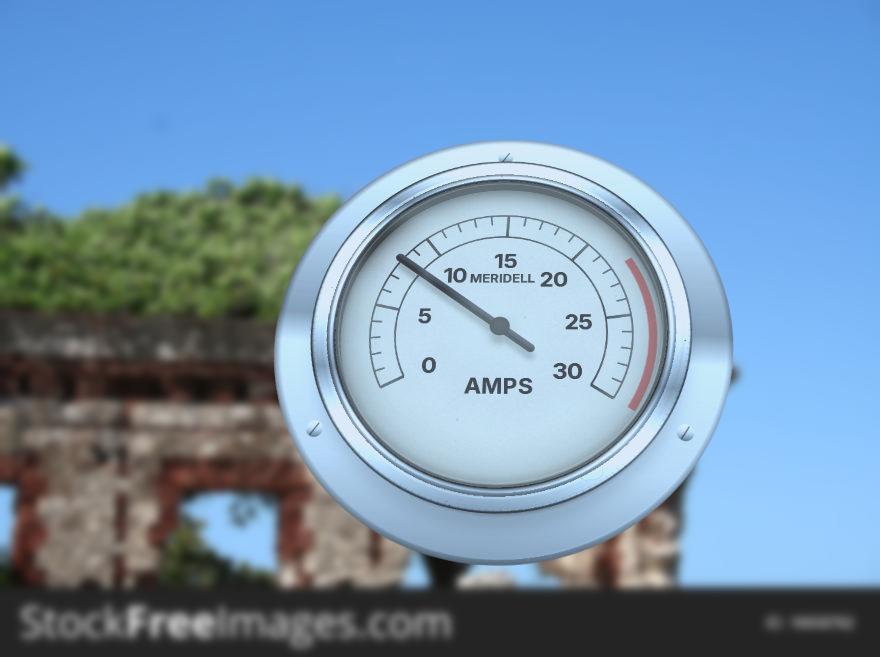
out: **8** A
